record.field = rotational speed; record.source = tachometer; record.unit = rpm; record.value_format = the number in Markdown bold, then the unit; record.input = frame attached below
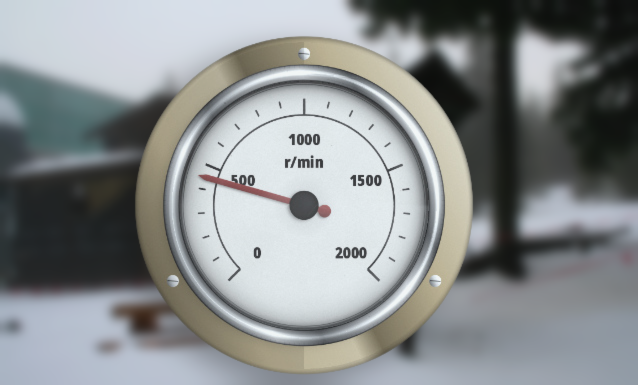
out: **450** rpm
